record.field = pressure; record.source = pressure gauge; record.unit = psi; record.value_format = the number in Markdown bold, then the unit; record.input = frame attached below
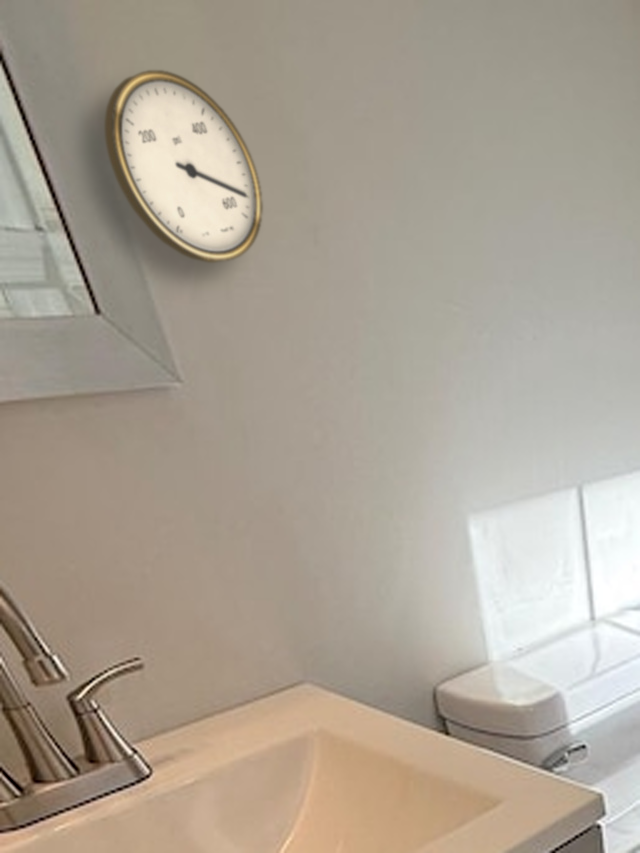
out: **560** psi
